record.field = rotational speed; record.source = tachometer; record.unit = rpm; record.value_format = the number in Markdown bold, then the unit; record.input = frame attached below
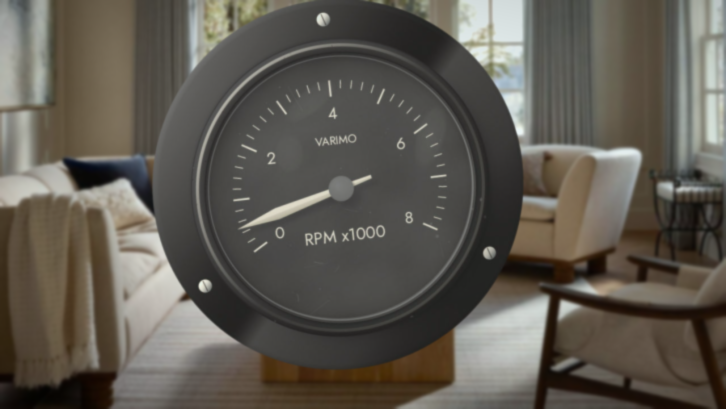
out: **500** rpm
